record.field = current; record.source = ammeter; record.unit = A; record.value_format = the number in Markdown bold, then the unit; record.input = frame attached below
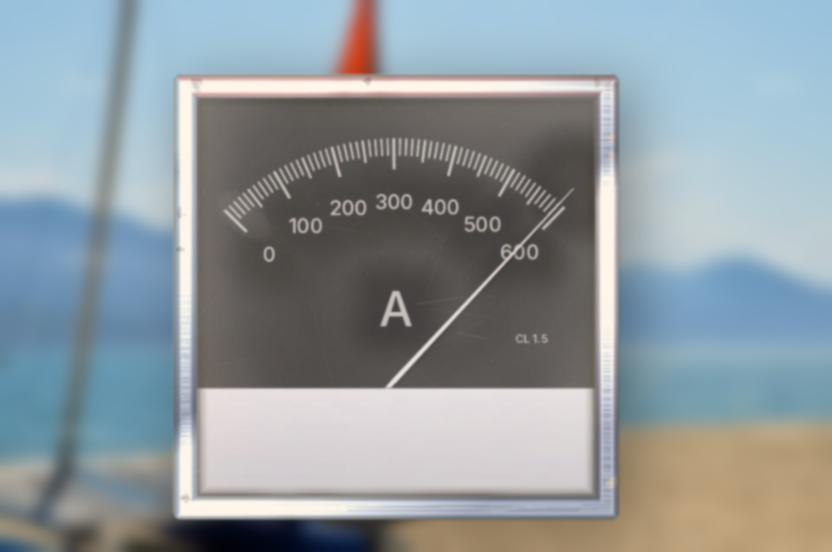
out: **590** A
